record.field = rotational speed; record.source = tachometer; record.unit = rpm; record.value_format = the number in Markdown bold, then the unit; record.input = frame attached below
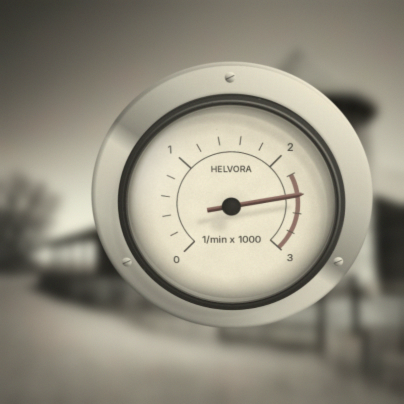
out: **2400** rpm
